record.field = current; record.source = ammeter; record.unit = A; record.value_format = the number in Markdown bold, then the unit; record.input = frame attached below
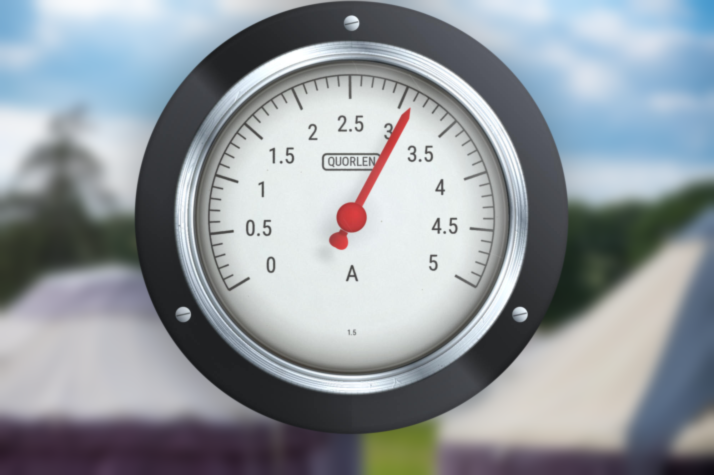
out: **3.1** A
